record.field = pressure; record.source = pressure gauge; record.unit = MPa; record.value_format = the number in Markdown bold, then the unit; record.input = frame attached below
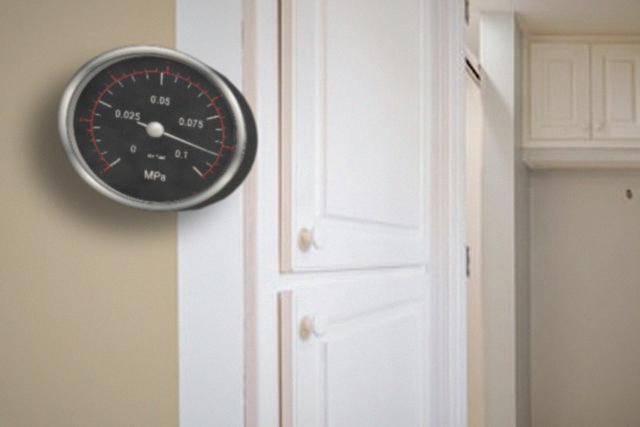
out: **0.09** MPa
